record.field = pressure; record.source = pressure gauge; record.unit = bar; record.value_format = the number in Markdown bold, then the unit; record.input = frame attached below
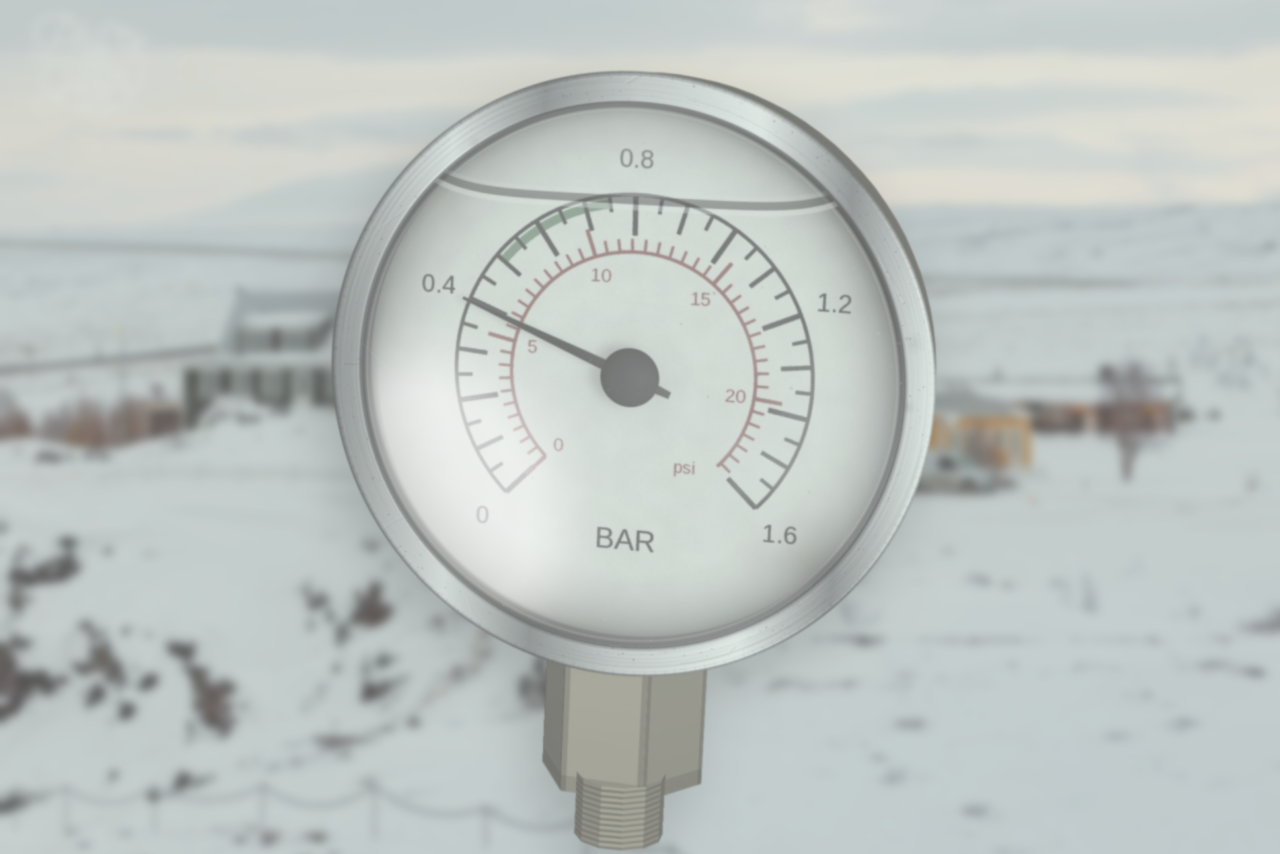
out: **0.4** bar
